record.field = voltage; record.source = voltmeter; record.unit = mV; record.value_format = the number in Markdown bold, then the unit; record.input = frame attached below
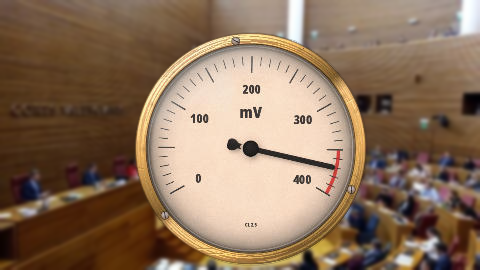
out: **370** mV
